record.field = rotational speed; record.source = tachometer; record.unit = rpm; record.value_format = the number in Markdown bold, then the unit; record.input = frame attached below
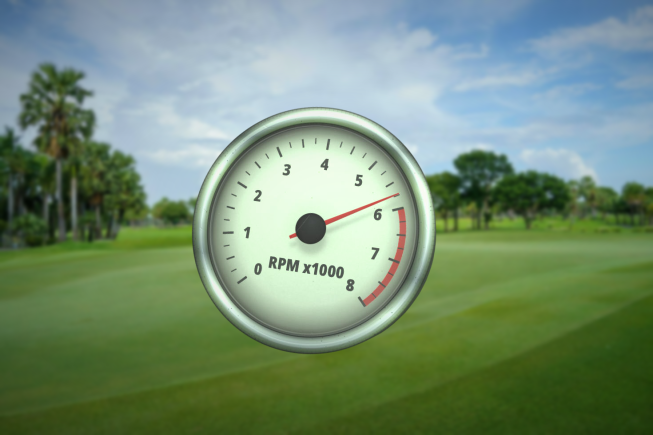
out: **5750** rpm
